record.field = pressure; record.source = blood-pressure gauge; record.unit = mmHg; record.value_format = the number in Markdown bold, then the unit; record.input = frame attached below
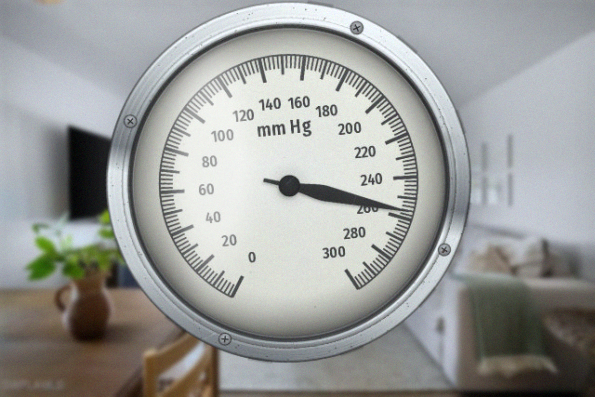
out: **256** mmHg
